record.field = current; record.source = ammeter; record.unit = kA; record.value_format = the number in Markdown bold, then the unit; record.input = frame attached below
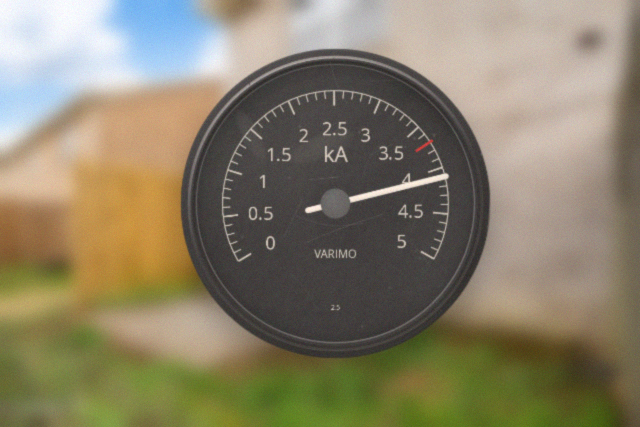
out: **4.1** kA
